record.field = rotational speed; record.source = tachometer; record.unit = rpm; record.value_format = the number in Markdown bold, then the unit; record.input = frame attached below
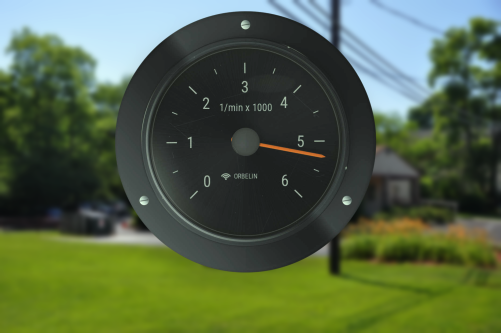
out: **5250** rpm
